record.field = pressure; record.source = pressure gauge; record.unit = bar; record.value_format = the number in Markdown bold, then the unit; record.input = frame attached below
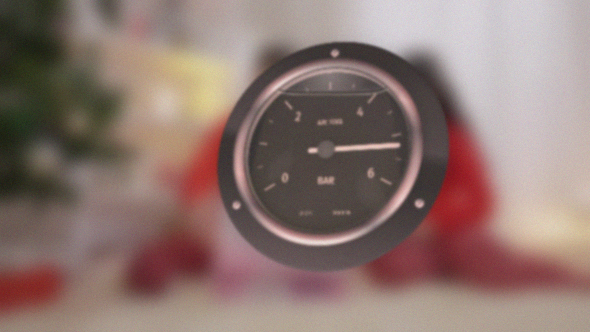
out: **5.25** bar
